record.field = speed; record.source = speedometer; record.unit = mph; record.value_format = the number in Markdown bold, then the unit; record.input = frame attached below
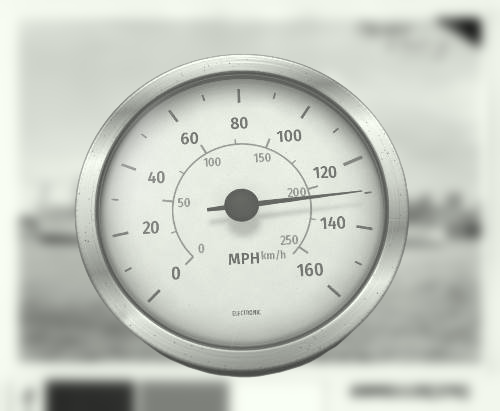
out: **130** mph
